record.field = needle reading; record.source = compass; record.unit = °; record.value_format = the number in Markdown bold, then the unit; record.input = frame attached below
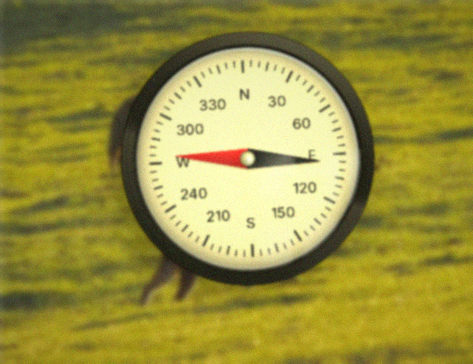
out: **275** °
